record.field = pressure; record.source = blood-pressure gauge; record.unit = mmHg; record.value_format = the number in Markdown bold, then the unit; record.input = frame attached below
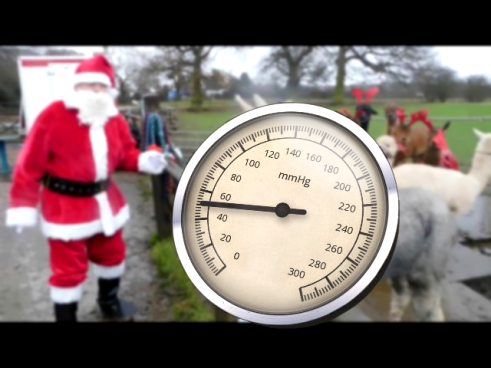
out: **50** mmHg
